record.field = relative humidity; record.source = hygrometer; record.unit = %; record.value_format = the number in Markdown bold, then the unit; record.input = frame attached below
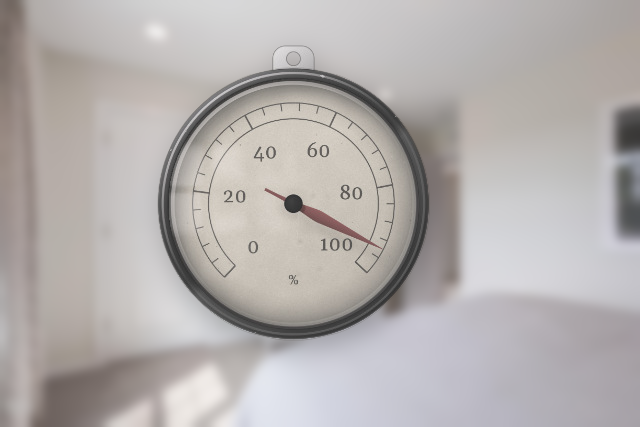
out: **94** %
